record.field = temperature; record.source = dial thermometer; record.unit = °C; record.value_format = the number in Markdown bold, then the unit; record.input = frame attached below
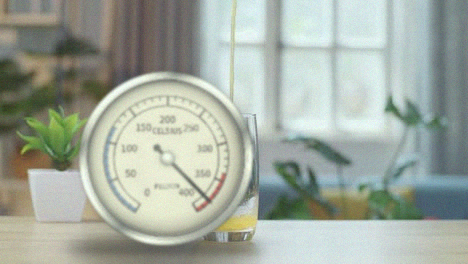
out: **380** °C
